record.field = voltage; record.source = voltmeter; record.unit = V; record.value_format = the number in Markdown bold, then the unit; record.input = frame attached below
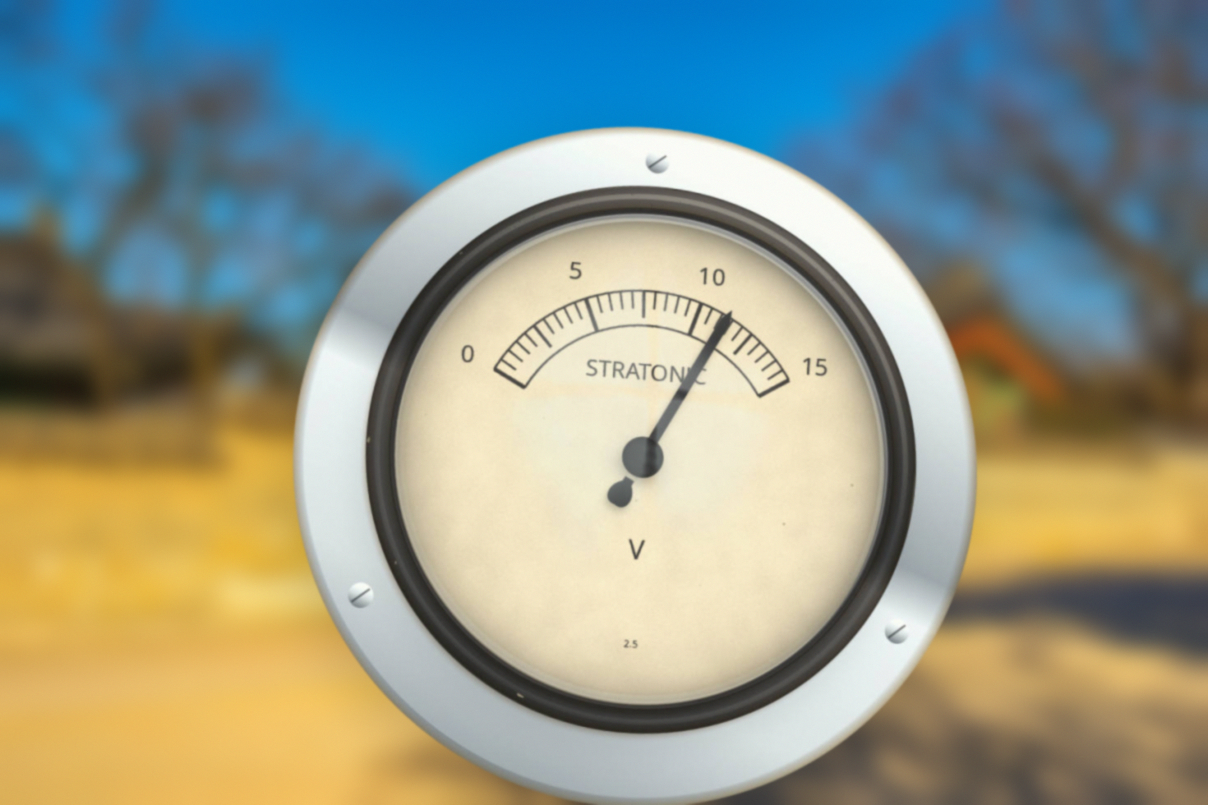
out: **11.25** V
